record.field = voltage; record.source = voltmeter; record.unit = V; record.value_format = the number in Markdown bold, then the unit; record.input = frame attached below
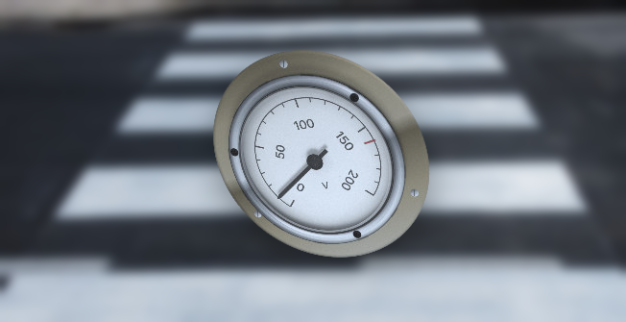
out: **10** V
